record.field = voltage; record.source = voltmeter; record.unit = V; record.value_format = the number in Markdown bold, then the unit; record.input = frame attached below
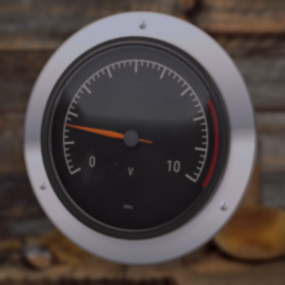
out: **1.6** V
